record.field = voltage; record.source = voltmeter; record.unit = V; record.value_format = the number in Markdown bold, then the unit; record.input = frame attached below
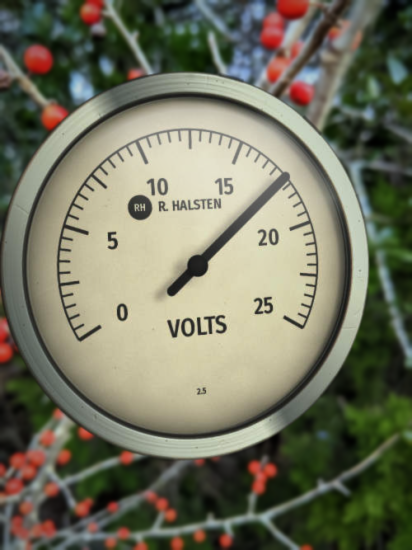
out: **17.5** V
